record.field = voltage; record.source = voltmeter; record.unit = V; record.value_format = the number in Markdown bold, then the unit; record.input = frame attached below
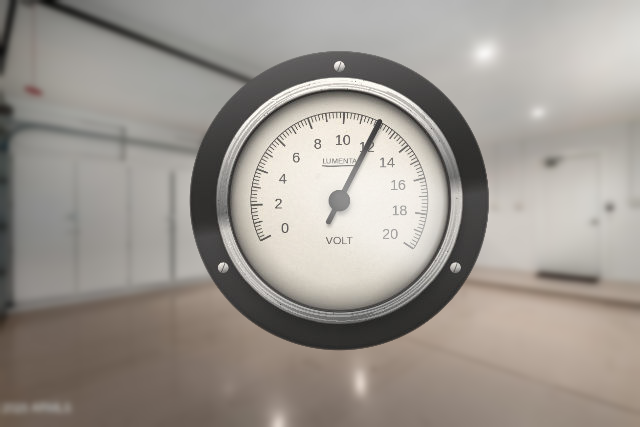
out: **12** V
